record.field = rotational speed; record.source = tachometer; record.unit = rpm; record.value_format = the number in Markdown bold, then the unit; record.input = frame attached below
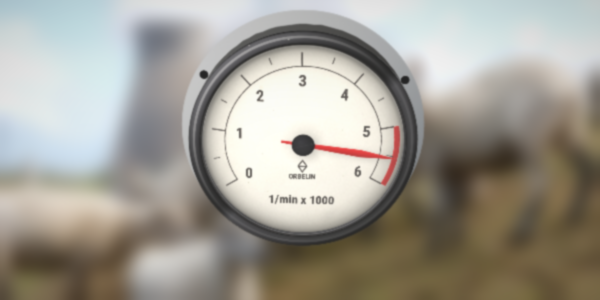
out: **5500** rpm
